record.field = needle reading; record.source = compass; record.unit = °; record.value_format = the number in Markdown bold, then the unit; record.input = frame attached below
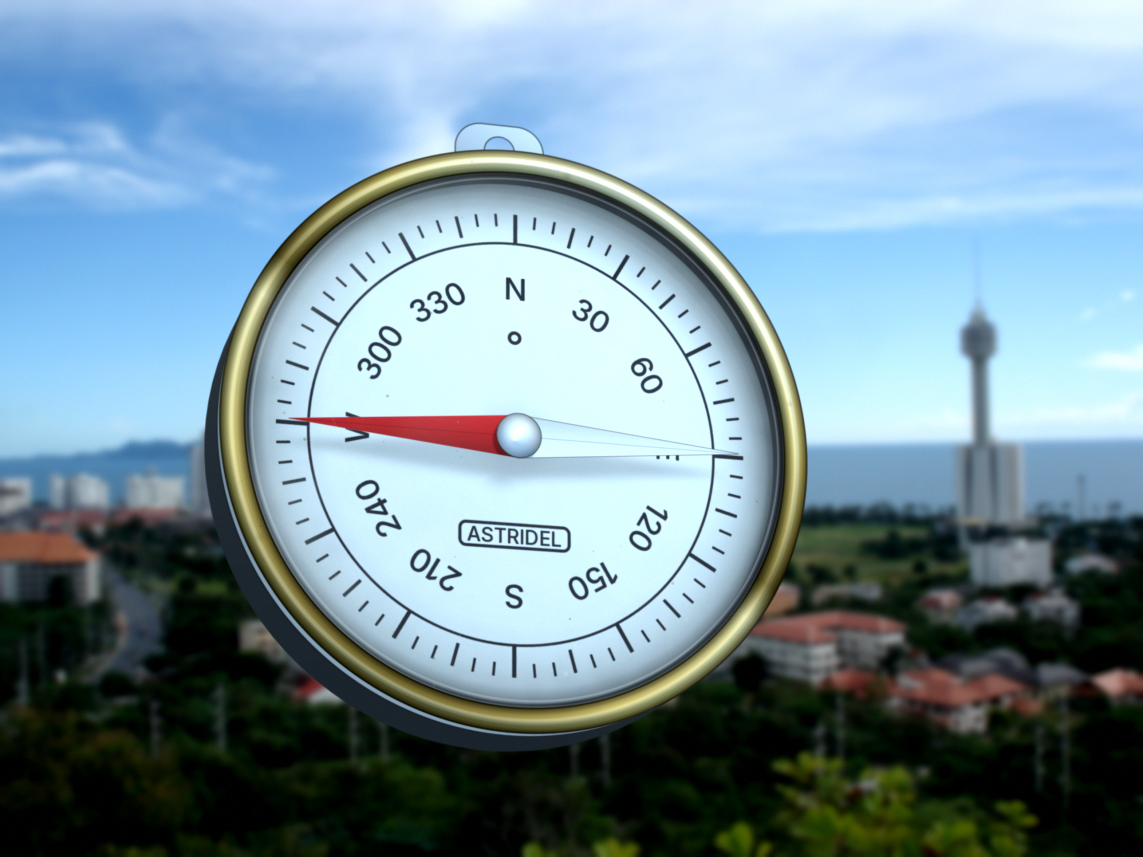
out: **270** °
